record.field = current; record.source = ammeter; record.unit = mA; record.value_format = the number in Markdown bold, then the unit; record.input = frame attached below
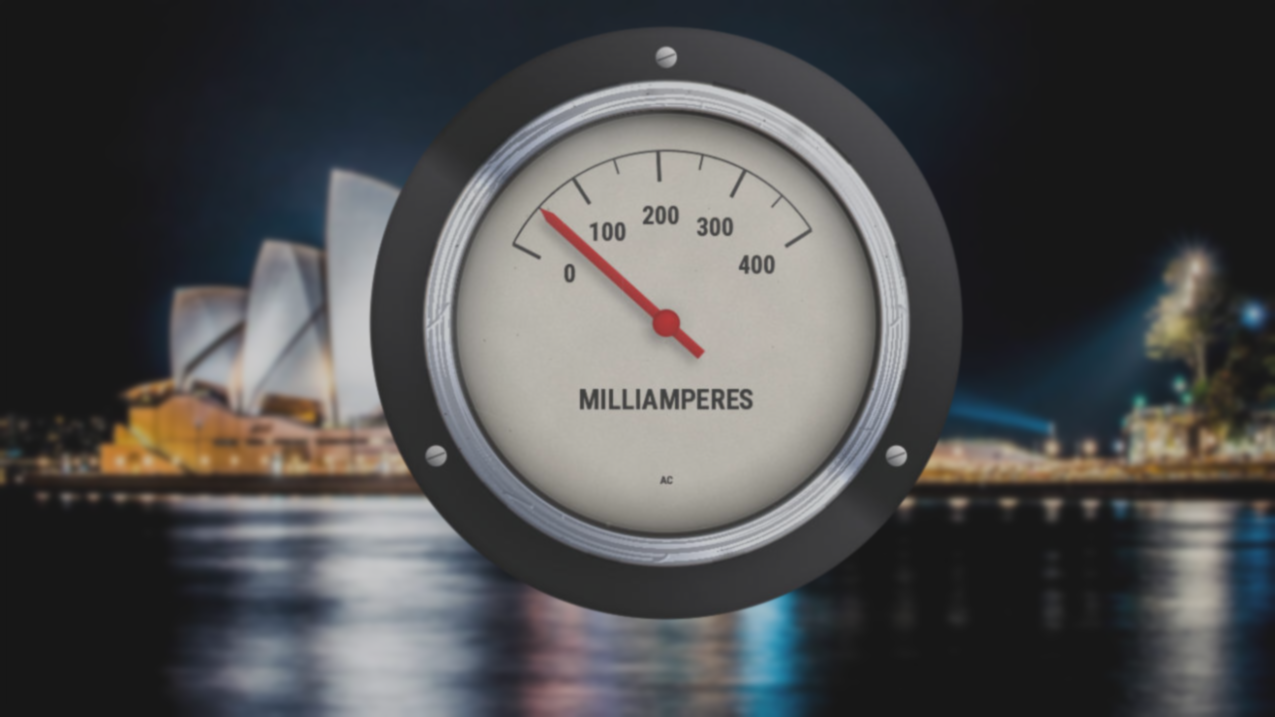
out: **50** mA
